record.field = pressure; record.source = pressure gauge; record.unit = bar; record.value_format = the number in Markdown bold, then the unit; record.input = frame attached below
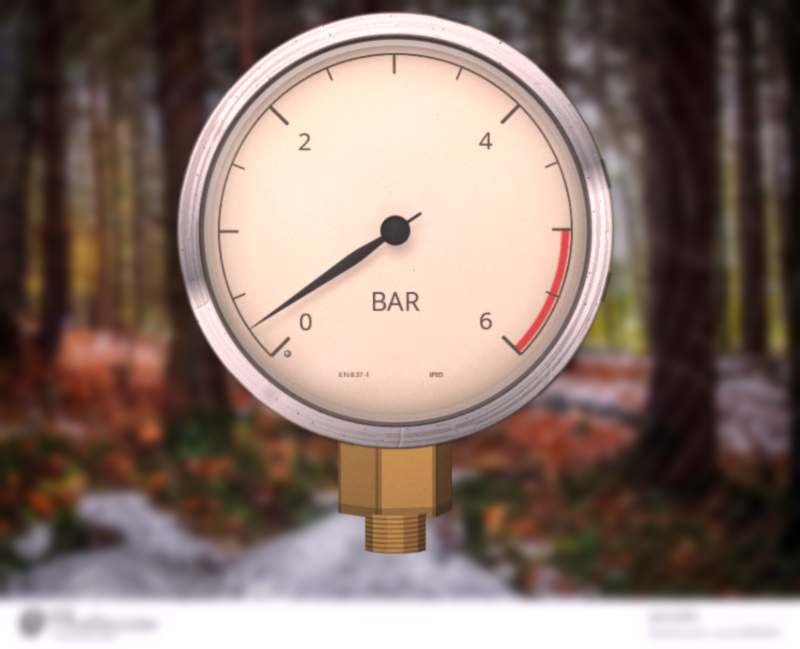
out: **0.25** bar
